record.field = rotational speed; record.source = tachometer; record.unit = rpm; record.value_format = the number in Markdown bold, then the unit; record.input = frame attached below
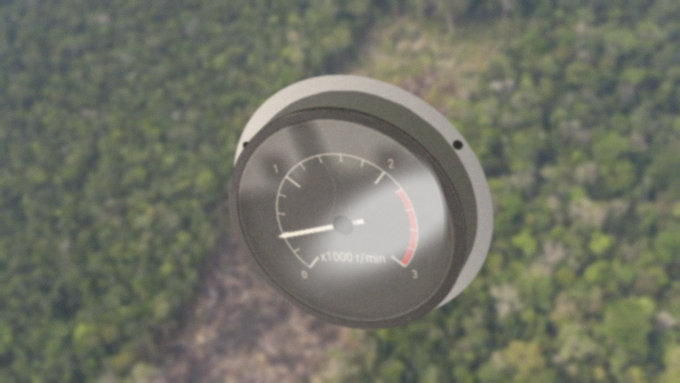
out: **400** rpm
